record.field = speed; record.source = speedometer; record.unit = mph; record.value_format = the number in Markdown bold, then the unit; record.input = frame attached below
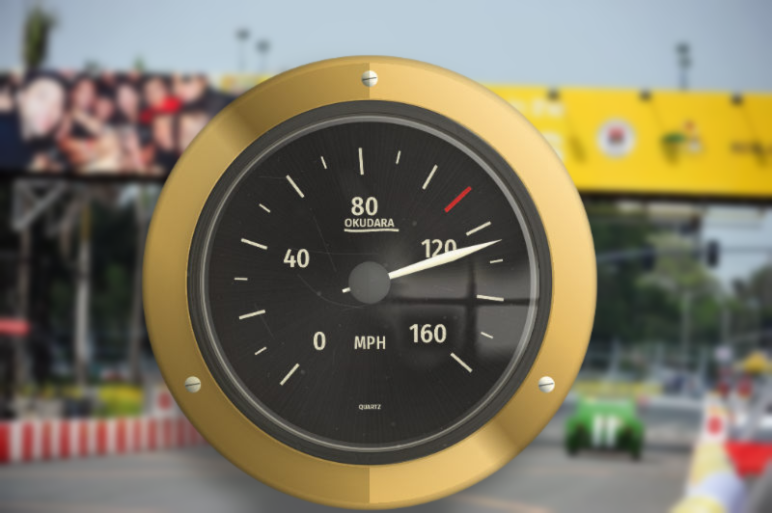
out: **125** mph
